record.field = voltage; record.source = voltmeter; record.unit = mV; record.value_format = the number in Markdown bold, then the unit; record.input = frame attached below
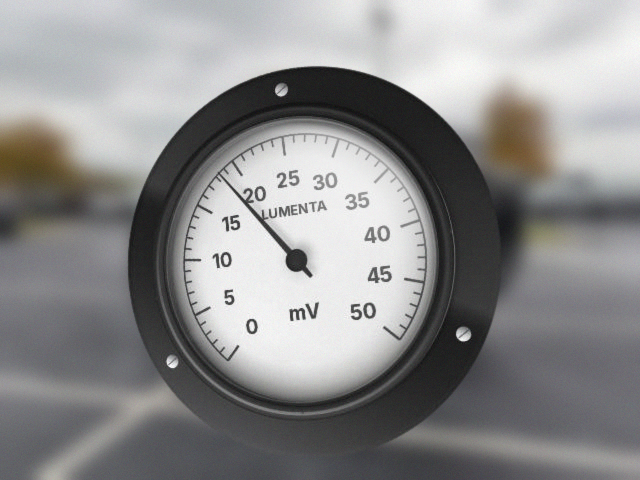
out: **18.5** mV
